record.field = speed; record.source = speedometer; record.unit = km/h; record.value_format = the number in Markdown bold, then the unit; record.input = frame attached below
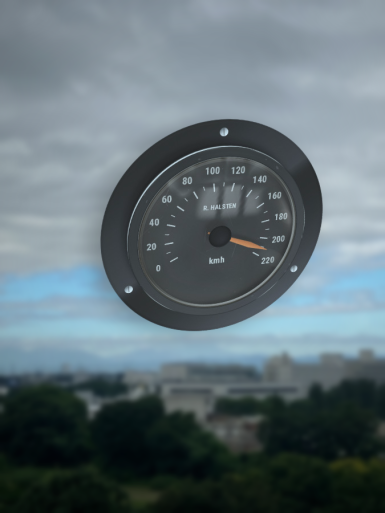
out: **210** km/h
